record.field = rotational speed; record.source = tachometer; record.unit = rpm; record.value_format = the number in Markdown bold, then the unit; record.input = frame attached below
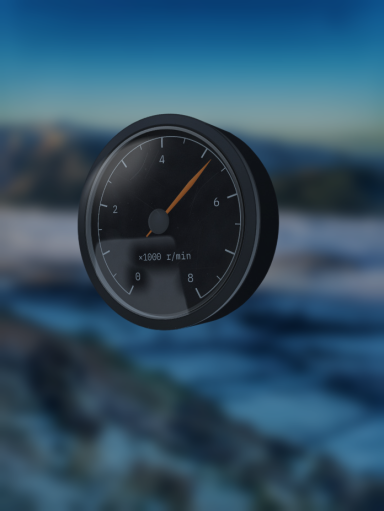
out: **5250** rpm
